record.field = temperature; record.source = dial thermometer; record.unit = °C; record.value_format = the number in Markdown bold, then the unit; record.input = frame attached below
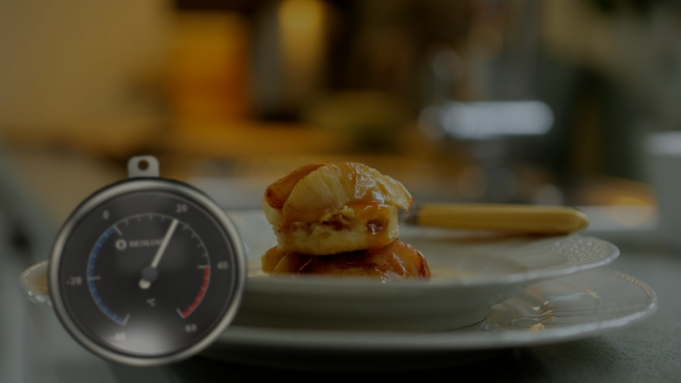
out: **20** °C
